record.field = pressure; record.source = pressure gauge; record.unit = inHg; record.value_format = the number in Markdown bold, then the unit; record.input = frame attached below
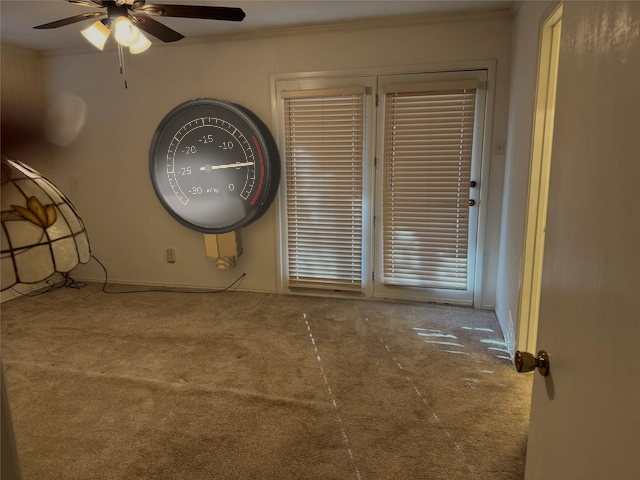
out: **-5** inHg
